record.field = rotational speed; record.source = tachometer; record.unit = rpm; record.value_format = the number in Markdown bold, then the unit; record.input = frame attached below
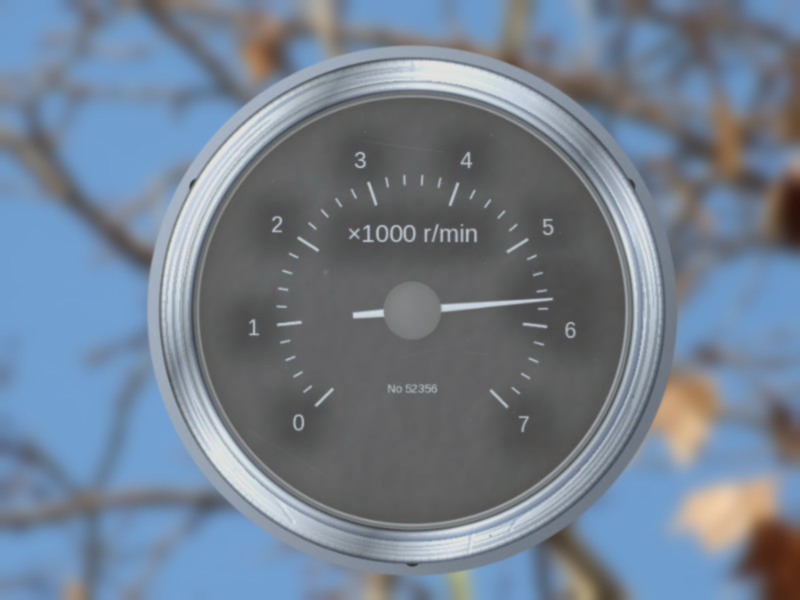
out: **5700** rpm
